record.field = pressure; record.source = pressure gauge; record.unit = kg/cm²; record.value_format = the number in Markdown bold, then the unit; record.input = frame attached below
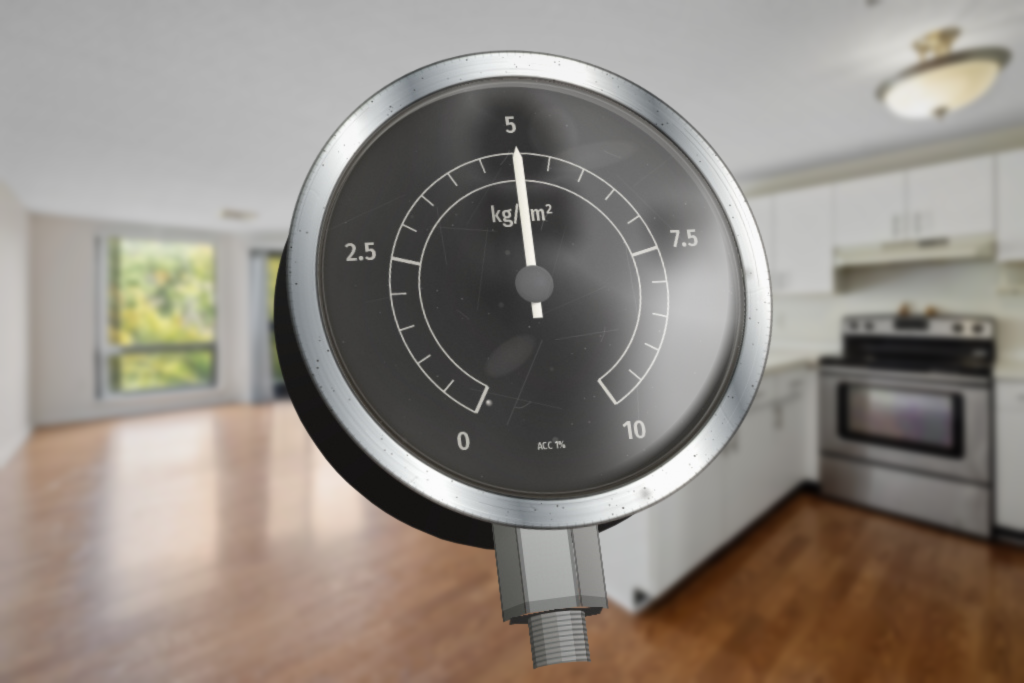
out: **5** kg/cm²
